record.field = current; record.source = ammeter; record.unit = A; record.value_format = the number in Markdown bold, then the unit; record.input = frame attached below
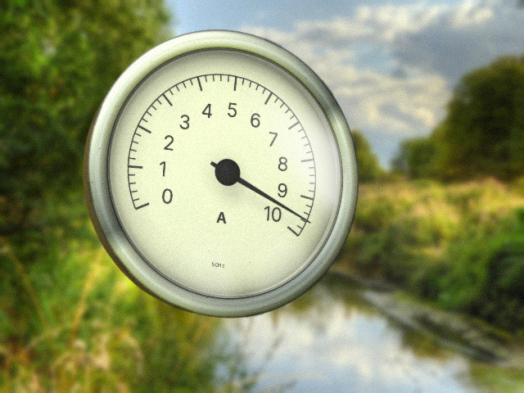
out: **9.6** A
